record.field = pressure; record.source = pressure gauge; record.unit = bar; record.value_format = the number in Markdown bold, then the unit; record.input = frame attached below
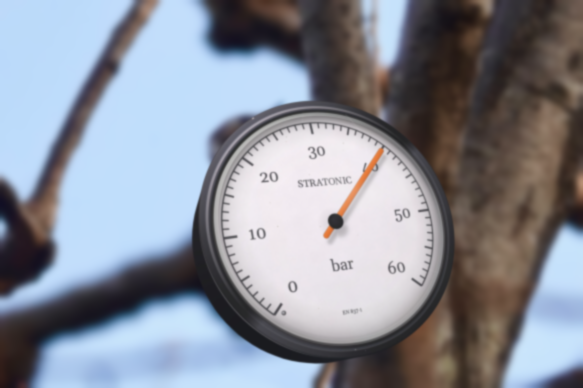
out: **40** bar
